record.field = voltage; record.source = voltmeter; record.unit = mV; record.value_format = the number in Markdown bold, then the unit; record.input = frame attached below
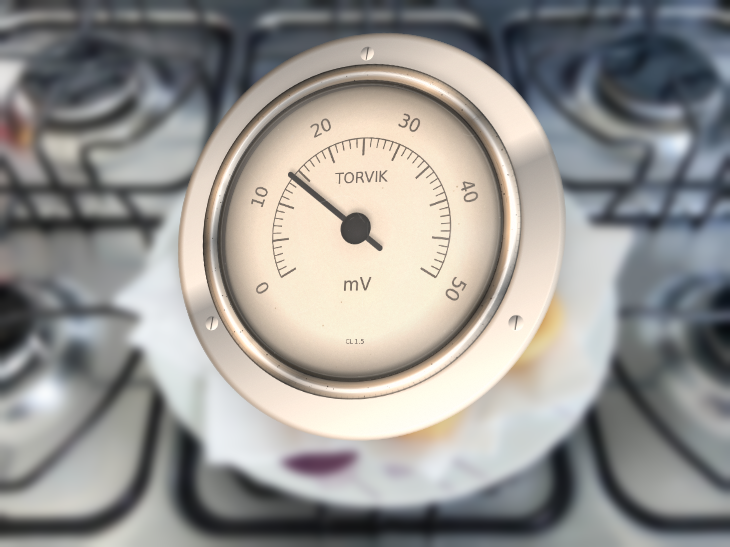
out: **14** mV
